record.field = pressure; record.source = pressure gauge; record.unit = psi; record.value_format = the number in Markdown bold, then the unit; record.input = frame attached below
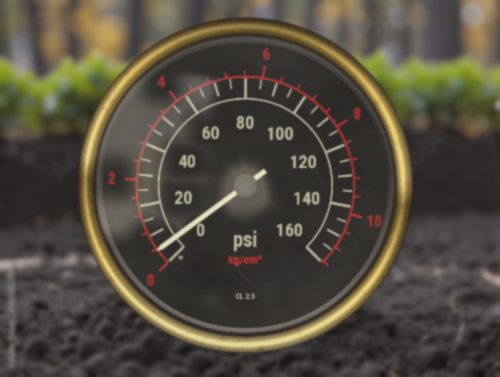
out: **5** psi
